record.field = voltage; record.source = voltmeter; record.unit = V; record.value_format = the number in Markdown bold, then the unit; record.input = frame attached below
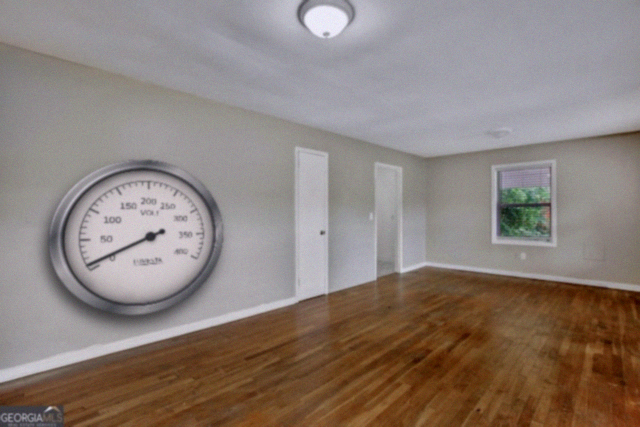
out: **10** V
